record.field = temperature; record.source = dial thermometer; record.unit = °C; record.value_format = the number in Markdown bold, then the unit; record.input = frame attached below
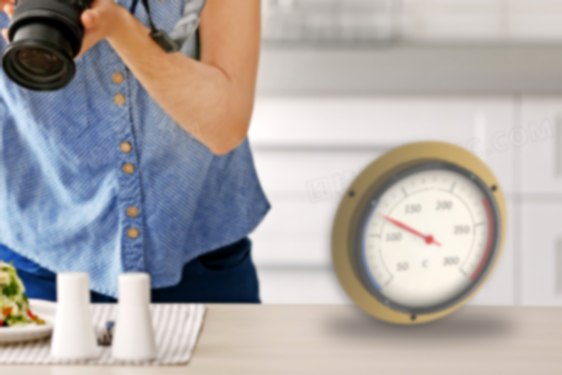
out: **120** °C
